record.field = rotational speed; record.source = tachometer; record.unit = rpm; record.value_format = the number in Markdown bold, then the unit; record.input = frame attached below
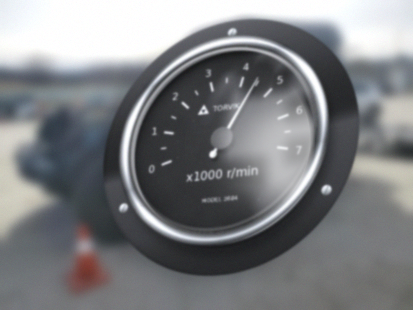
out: **4500** rpm
